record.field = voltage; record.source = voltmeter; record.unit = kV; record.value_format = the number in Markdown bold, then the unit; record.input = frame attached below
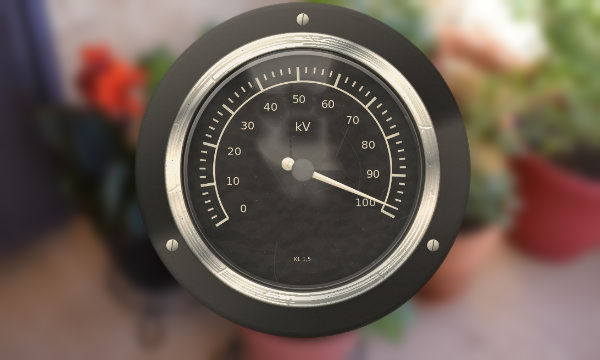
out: **98** kV
